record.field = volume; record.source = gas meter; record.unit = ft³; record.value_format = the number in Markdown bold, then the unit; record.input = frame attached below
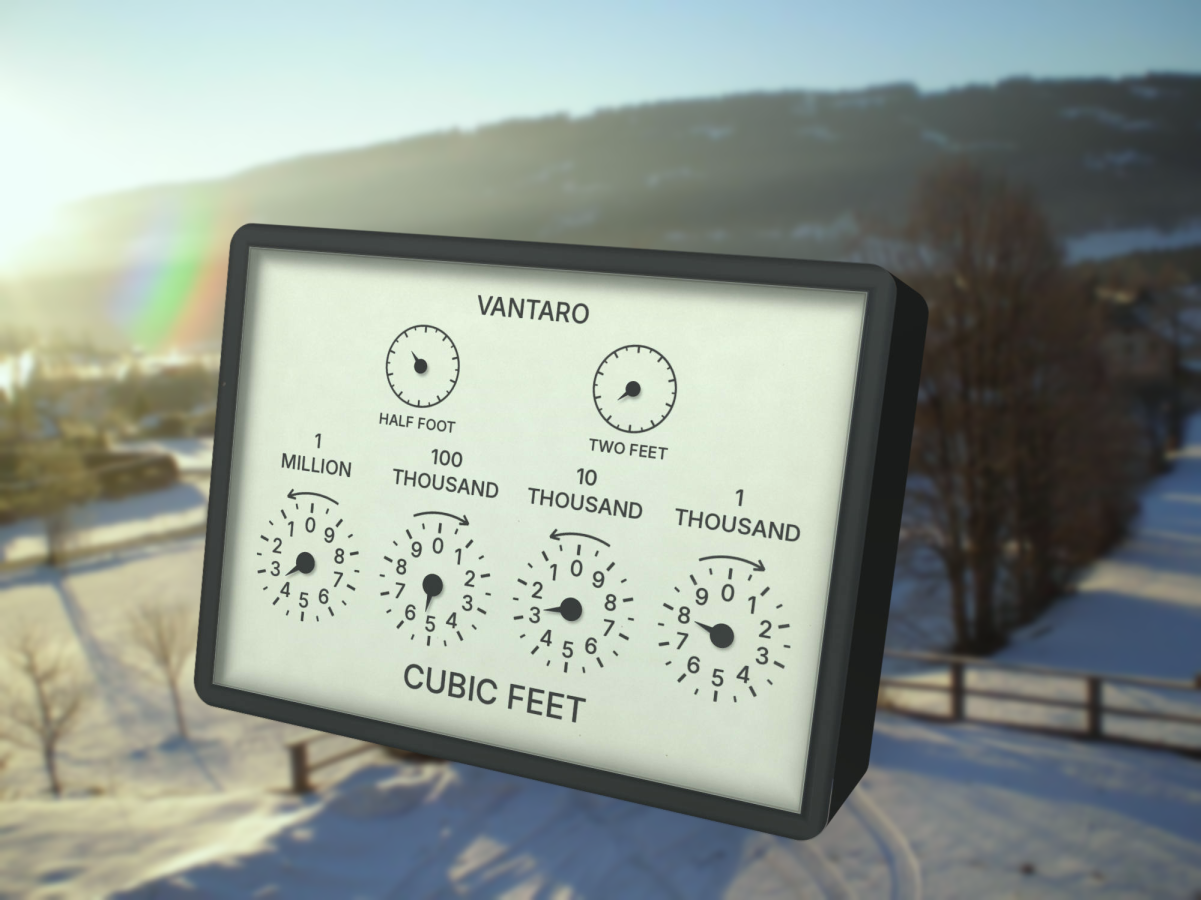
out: **352800** ft³
